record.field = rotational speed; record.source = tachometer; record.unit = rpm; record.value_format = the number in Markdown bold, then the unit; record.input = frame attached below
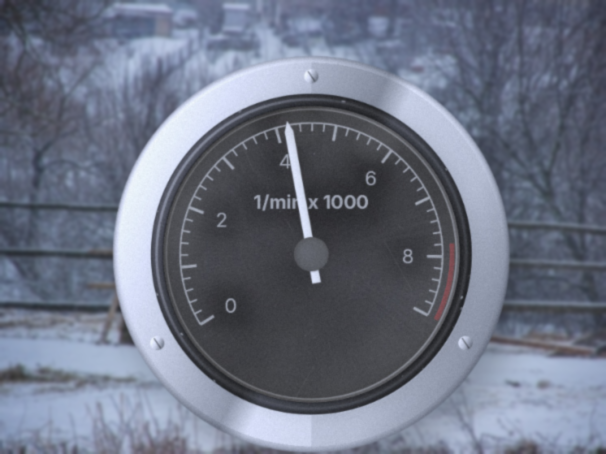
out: **4200** rpm
